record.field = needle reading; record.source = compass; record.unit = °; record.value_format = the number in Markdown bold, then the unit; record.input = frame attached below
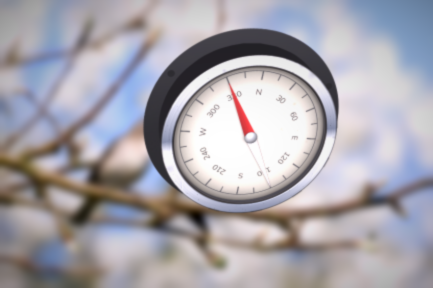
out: **330** °
